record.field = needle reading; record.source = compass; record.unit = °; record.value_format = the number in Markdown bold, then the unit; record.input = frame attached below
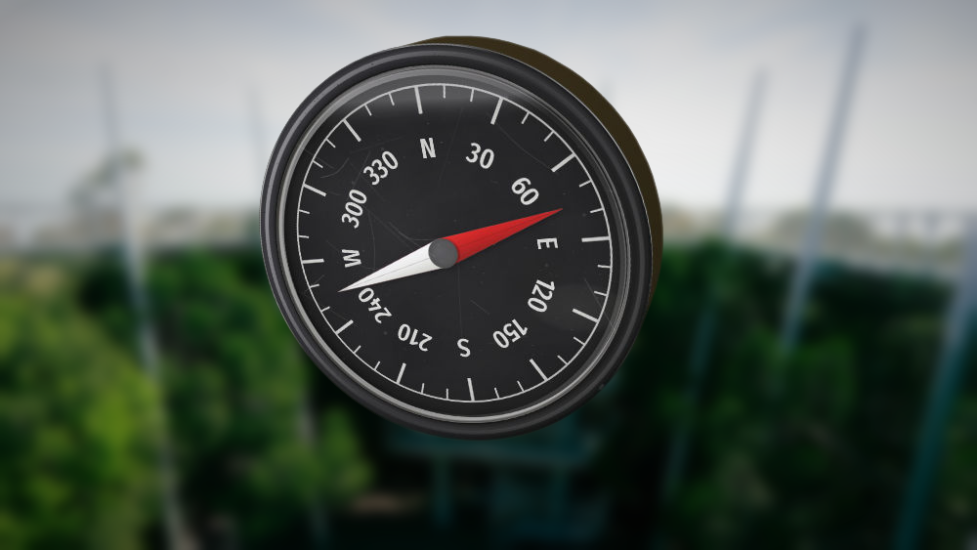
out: **75** °
